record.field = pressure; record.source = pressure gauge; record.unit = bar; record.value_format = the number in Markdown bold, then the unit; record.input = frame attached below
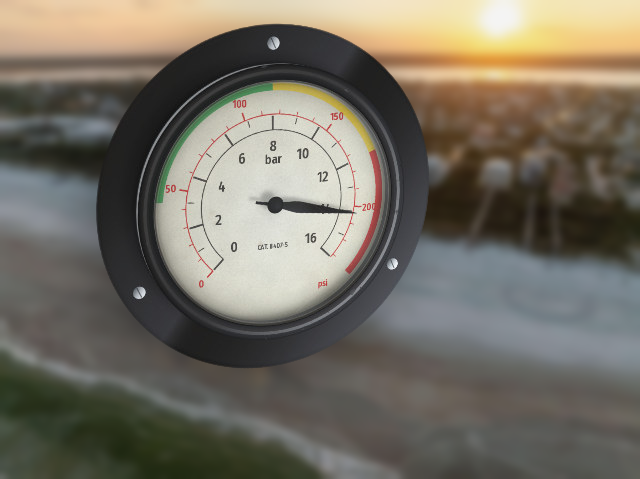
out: **14** bar
